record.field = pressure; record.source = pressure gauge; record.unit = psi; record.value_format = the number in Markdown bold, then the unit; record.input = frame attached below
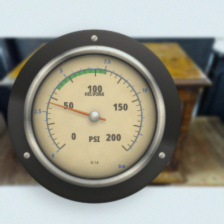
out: **45** psi
